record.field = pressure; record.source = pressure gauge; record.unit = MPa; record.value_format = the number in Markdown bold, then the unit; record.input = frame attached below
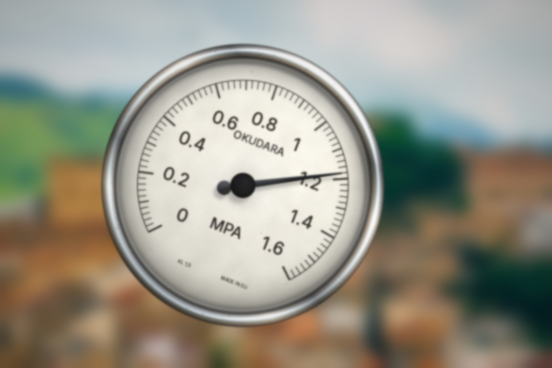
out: **1.18** MPa
